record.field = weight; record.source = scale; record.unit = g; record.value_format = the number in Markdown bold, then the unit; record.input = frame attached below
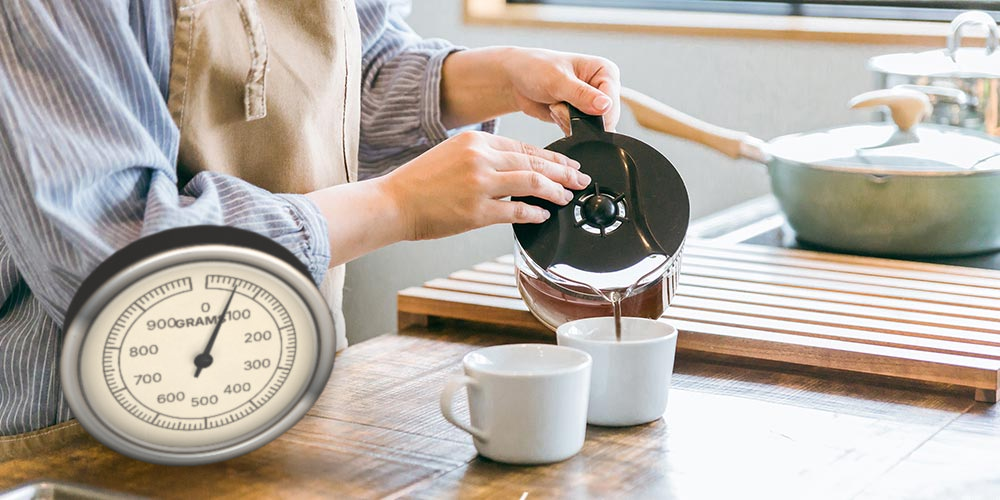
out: **50** g
